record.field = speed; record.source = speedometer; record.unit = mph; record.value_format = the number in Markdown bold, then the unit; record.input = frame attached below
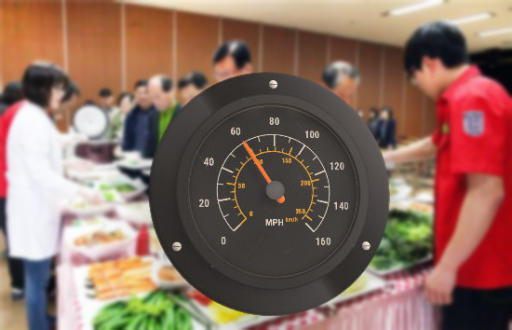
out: **60** mph
